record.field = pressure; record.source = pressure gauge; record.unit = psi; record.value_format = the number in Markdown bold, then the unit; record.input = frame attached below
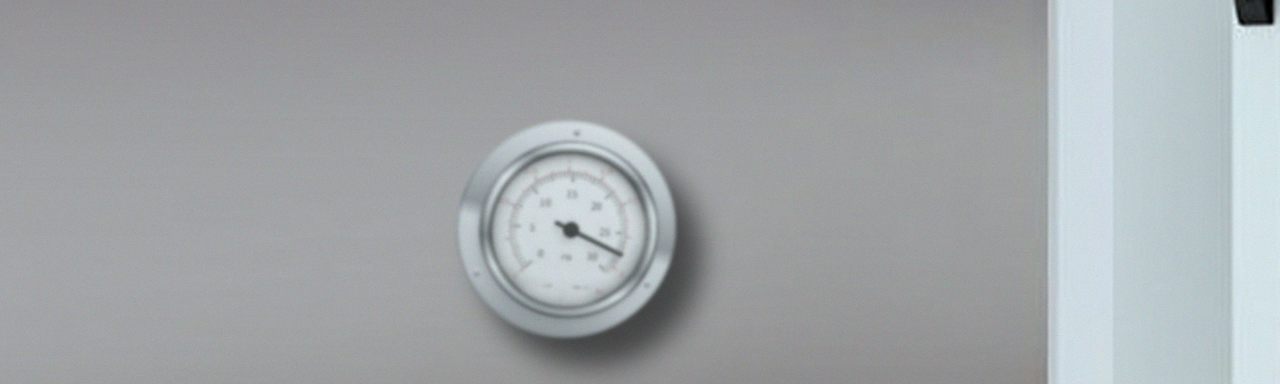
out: **27.5** psi
